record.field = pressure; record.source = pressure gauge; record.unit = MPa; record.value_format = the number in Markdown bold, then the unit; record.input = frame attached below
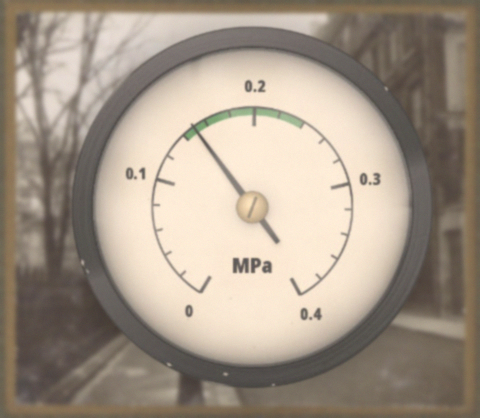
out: **0.15** MPa
